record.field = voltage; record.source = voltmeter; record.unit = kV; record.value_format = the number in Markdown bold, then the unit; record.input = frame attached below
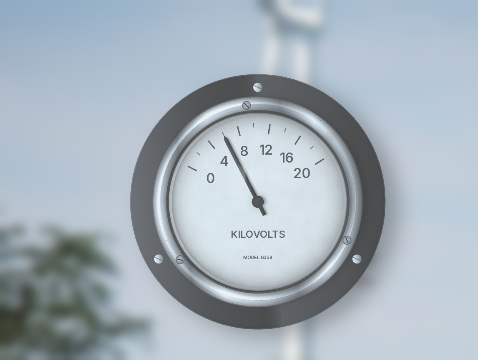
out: **6** kV
